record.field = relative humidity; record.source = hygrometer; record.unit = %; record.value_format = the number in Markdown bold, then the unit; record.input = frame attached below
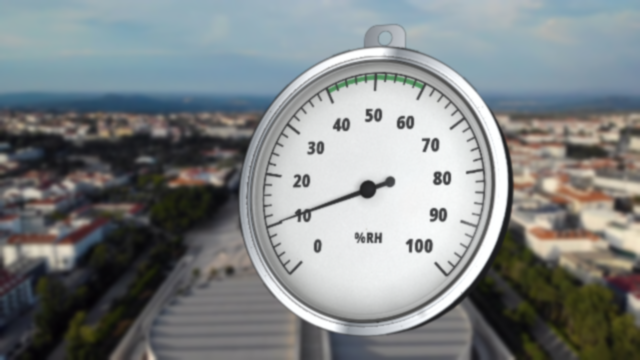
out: **10** %
